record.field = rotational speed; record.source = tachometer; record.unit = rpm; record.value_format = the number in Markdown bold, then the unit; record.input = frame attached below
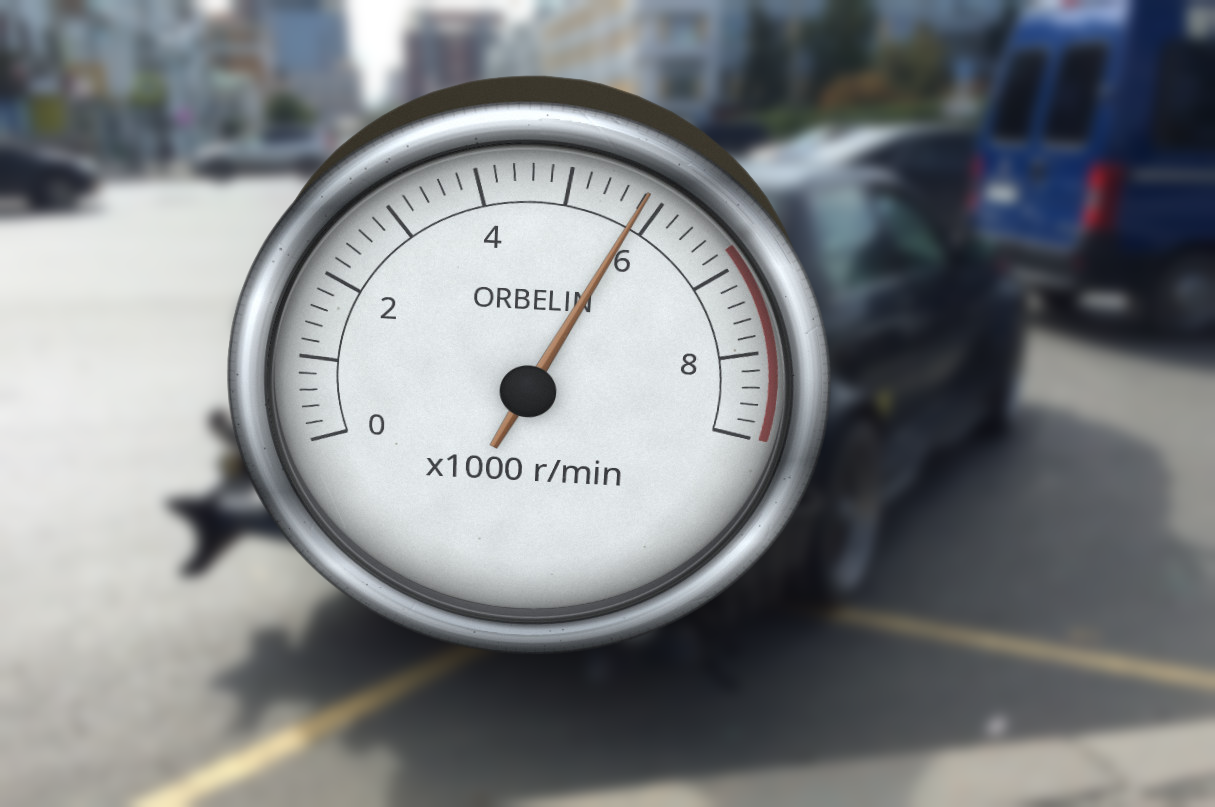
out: **5800** rpm
